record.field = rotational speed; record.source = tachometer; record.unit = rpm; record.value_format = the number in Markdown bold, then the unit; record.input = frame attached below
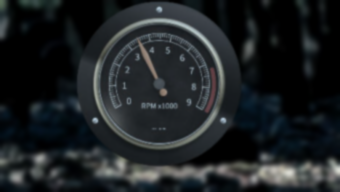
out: **3500** rpm
